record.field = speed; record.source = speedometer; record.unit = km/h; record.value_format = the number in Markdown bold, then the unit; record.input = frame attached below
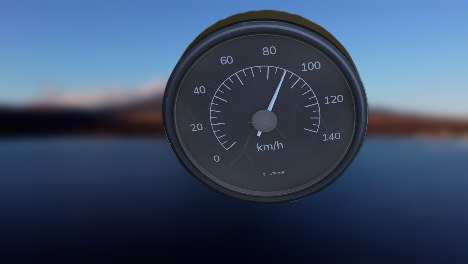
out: **90** km/h
